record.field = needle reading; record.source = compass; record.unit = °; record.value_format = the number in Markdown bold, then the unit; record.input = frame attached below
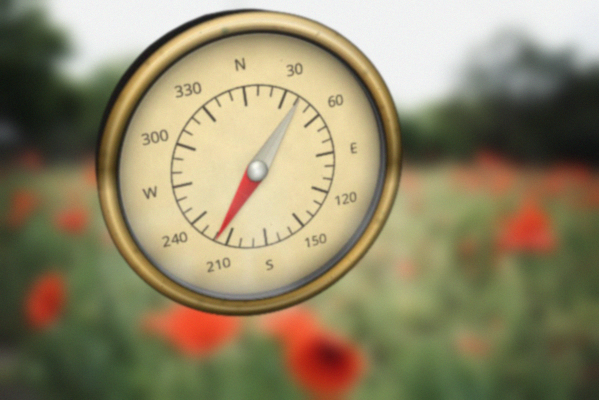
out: **220** °
